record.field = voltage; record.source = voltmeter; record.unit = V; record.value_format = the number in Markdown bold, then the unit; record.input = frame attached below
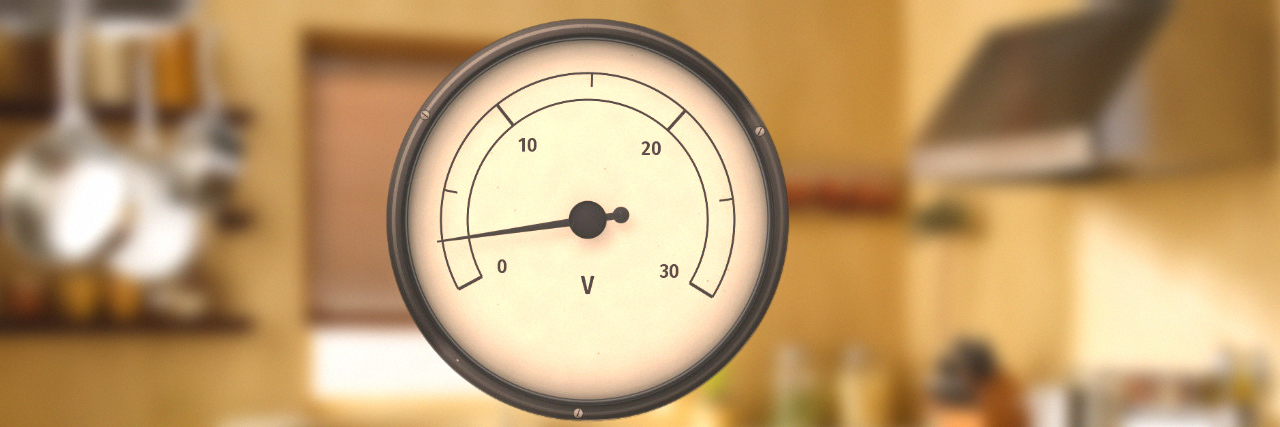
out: **2.5** V
